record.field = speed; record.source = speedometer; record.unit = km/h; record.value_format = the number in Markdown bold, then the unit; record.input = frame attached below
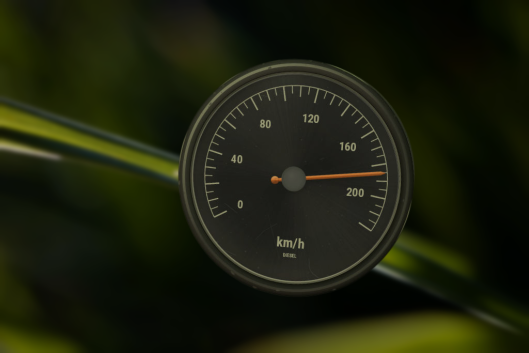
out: **185** km/h
